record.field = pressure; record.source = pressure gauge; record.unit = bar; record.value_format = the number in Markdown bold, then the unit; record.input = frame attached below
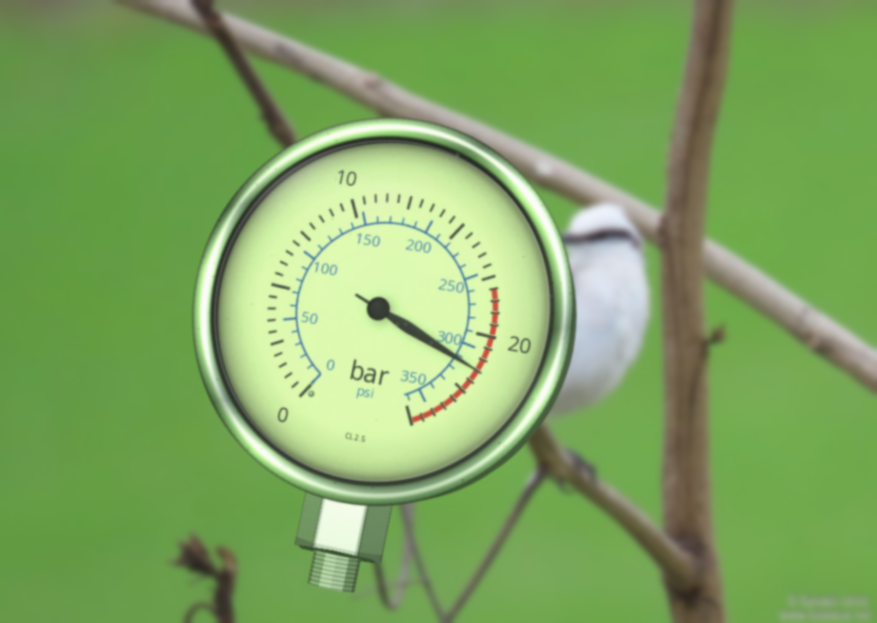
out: **21.5** bar
